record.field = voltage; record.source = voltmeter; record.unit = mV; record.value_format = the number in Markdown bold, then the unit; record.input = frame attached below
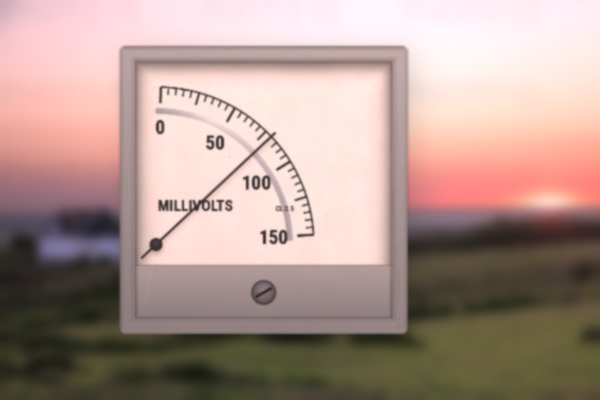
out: **80** mV
